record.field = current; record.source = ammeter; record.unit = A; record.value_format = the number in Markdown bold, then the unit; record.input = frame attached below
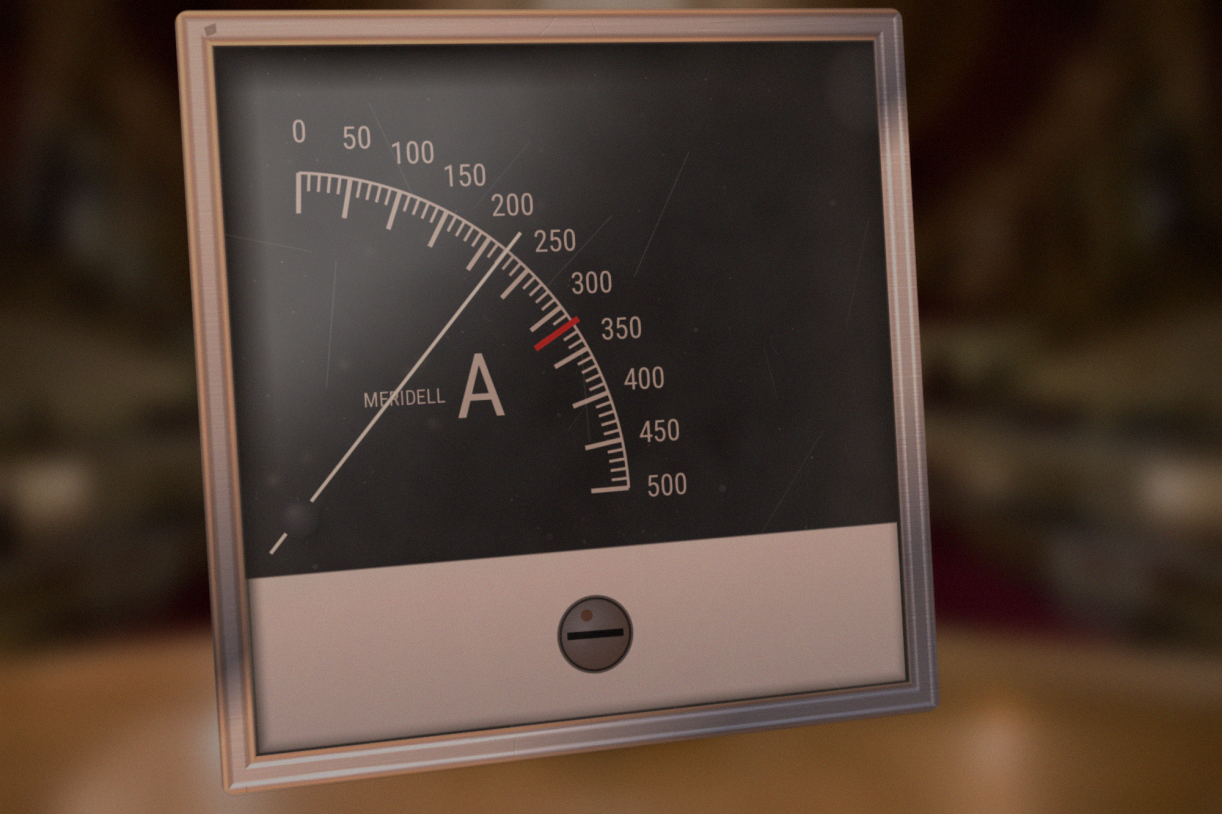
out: **220** A
